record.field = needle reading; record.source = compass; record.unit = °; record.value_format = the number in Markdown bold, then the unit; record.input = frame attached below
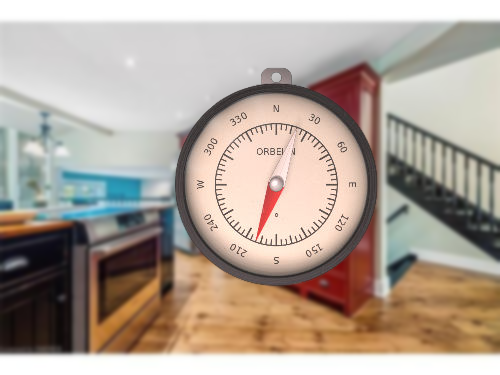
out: **200** °
